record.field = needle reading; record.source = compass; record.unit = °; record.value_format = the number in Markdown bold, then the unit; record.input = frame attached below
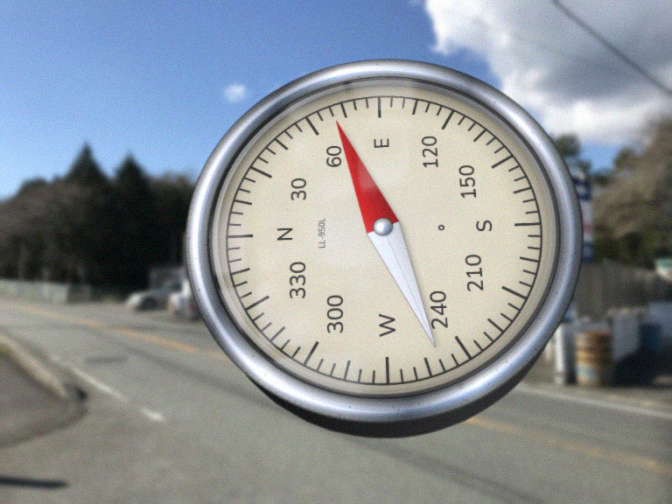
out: **70** °
